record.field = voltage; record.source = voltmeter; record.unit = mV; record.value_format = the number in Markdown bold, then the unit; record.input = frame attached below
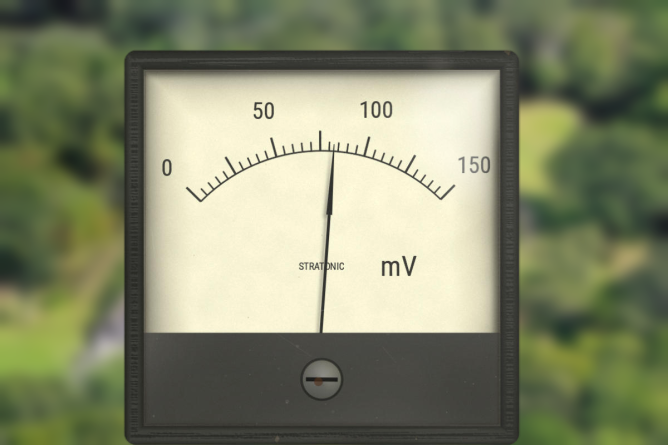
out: **82.5** mV
